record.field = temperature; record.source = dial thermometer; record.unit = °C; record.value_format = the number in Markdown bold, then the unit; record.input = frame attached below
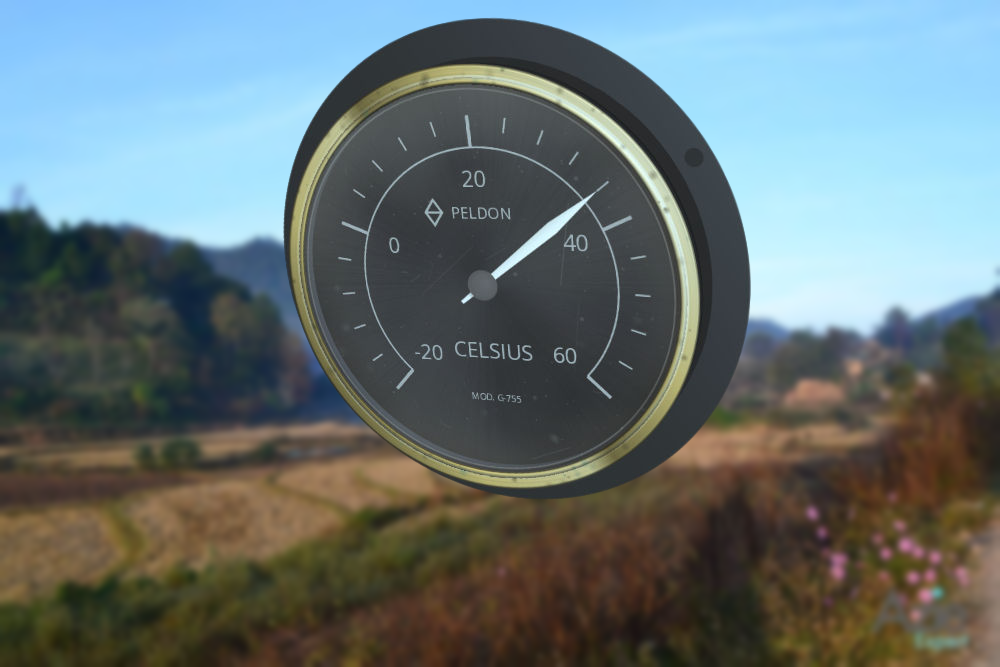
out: **36** °C
